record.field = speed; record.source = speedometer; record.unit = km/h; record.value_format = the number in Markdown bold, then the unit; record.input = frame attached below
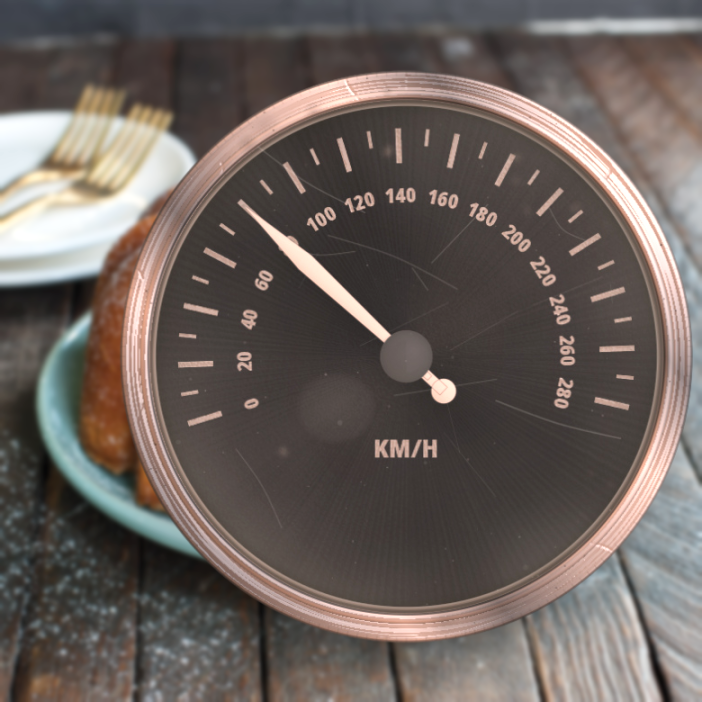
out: **80** km/h
